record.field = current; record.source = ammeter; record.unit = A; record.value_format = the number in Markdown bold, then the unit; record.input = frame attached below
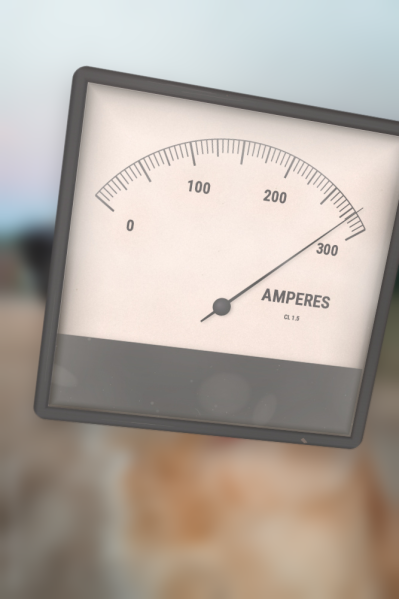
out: **280** A
